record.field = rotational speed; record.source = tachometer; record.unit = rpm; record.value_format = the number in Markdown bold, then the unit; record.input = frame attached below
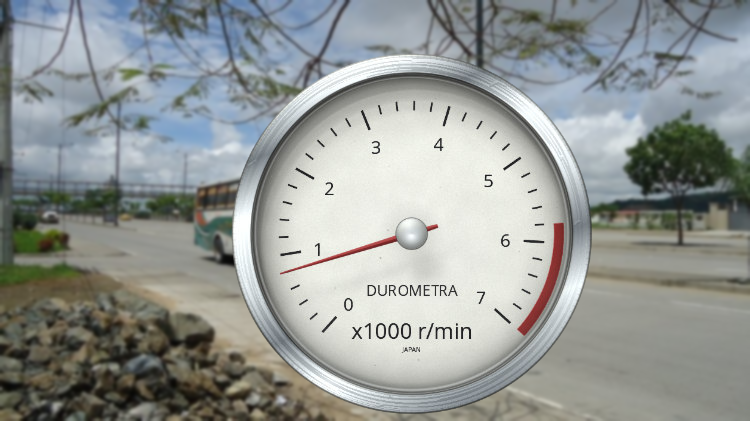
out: **800** rpm
